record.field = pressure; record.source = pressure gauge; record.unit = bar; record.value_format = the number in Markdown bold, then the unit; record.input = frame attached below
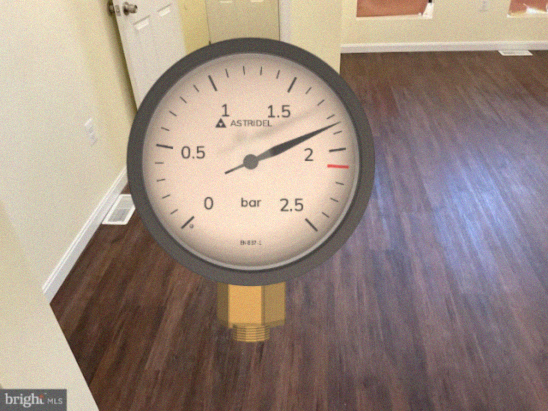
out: **1.85** bar
